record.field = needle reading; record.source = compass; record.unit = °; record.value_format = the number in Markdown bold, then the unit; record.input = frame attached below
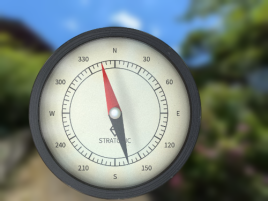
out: **345** °
